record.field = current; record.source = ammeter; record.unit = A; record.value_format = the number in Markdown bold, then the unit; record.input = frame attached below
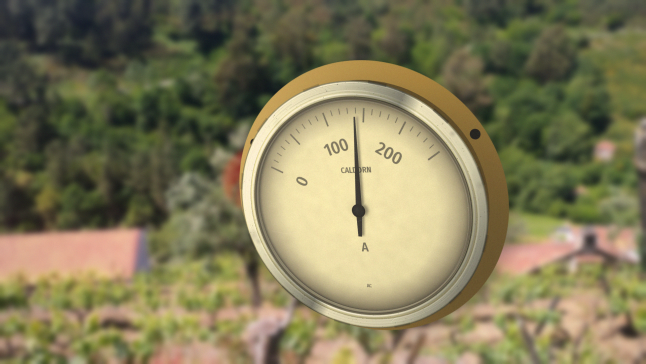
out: **140** A
